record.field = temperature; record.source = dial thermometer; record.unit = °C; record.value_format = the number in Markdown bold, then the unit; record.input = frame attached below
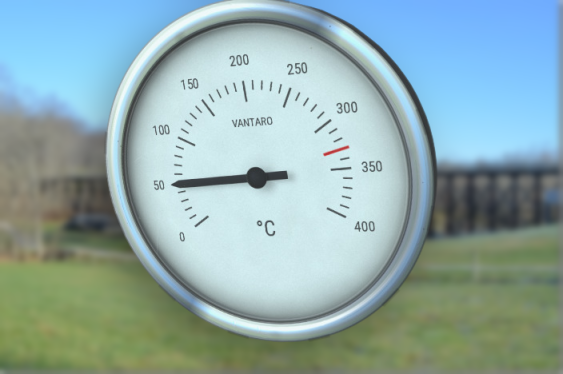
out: **50** °C
